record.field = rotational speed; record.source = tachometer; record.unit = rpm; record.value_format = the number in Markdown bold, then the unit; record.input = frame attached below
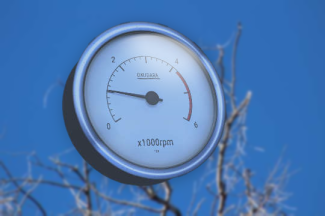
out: **1000** rpm
